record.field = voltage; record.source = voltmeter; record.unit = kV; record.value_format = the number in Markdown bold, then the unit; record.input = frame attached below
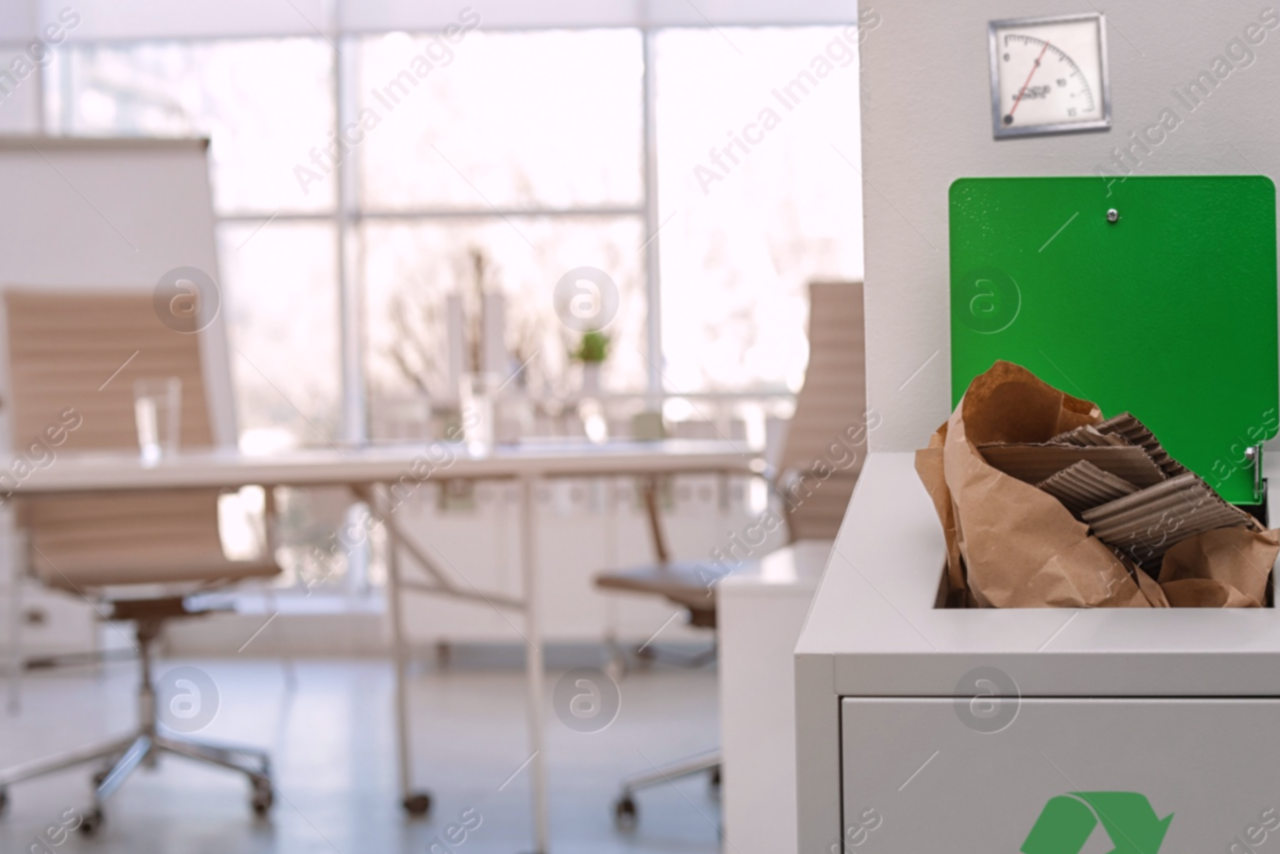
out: **5** kV
